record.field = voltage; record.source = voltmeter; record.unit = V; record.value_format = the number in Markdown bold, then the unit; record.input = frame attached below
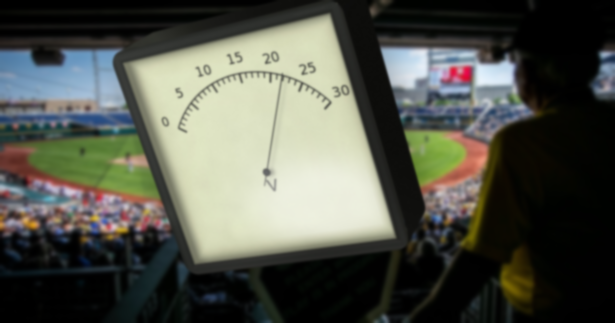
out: **22** V
